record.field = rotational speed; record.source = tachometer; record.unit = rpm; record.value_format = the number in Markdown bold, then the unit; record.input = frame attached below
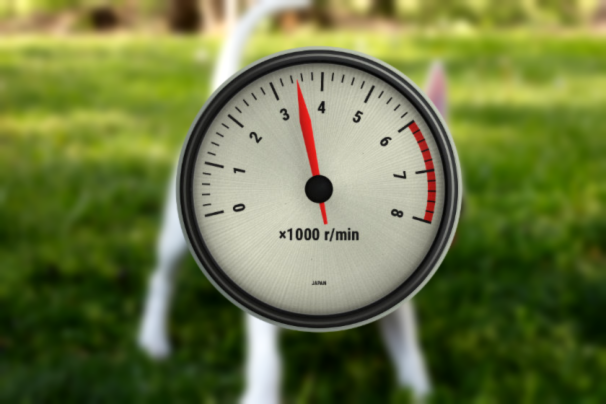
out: **3500** rpm
